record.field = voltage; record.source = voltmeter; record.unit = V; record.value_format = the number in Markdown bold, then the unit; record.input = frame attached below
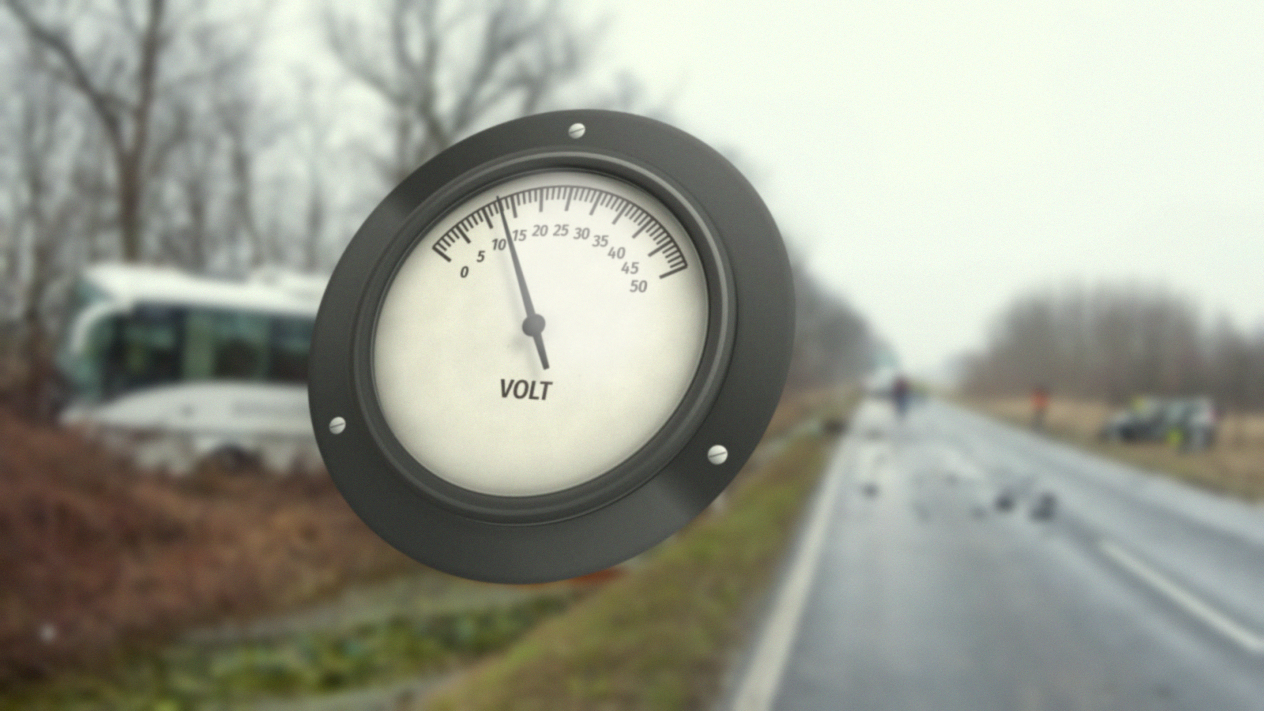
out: **13** V
